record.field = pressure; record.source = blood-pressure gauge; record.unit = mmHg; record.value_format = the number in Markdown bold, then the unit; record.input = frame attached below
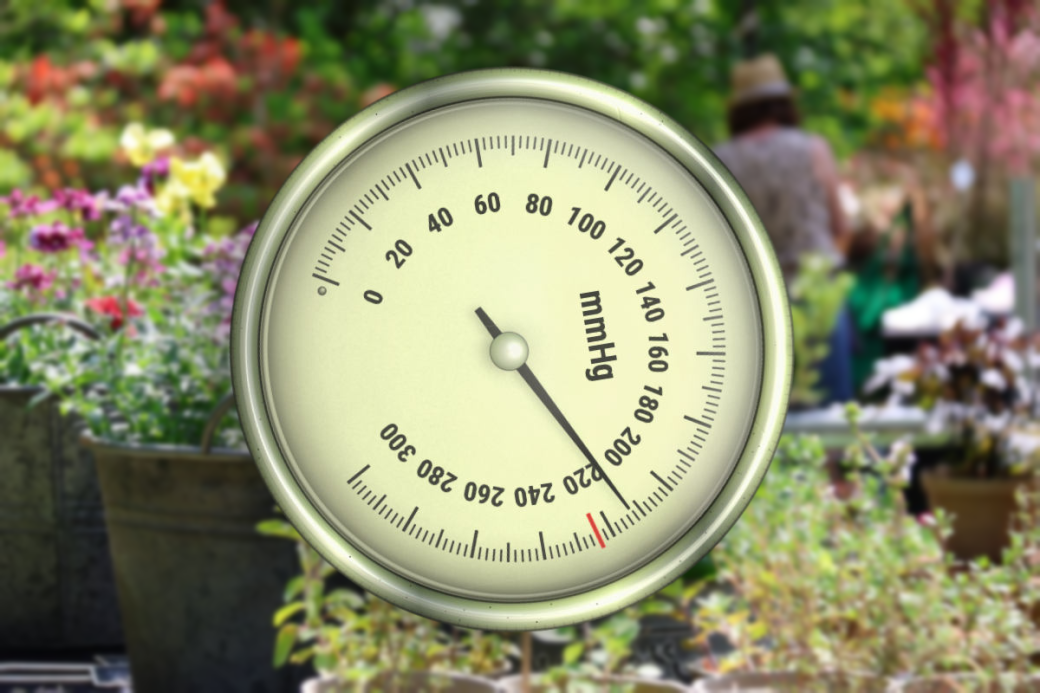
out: **212** mmHg
